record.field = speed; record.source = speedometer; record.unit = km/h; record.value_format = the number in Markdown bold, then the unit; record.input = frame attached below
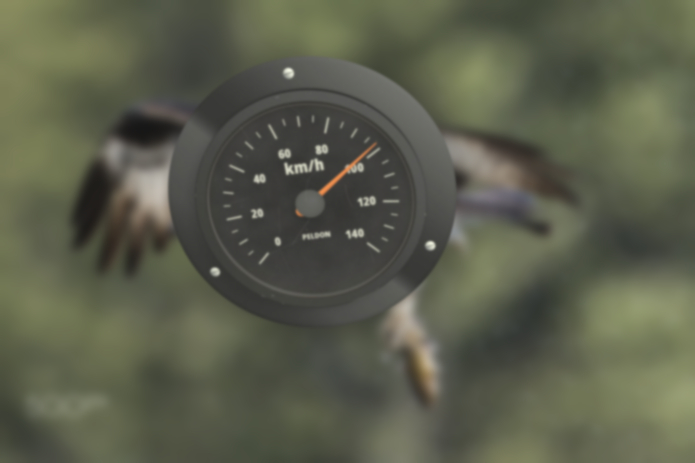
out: **97.5** km/h
